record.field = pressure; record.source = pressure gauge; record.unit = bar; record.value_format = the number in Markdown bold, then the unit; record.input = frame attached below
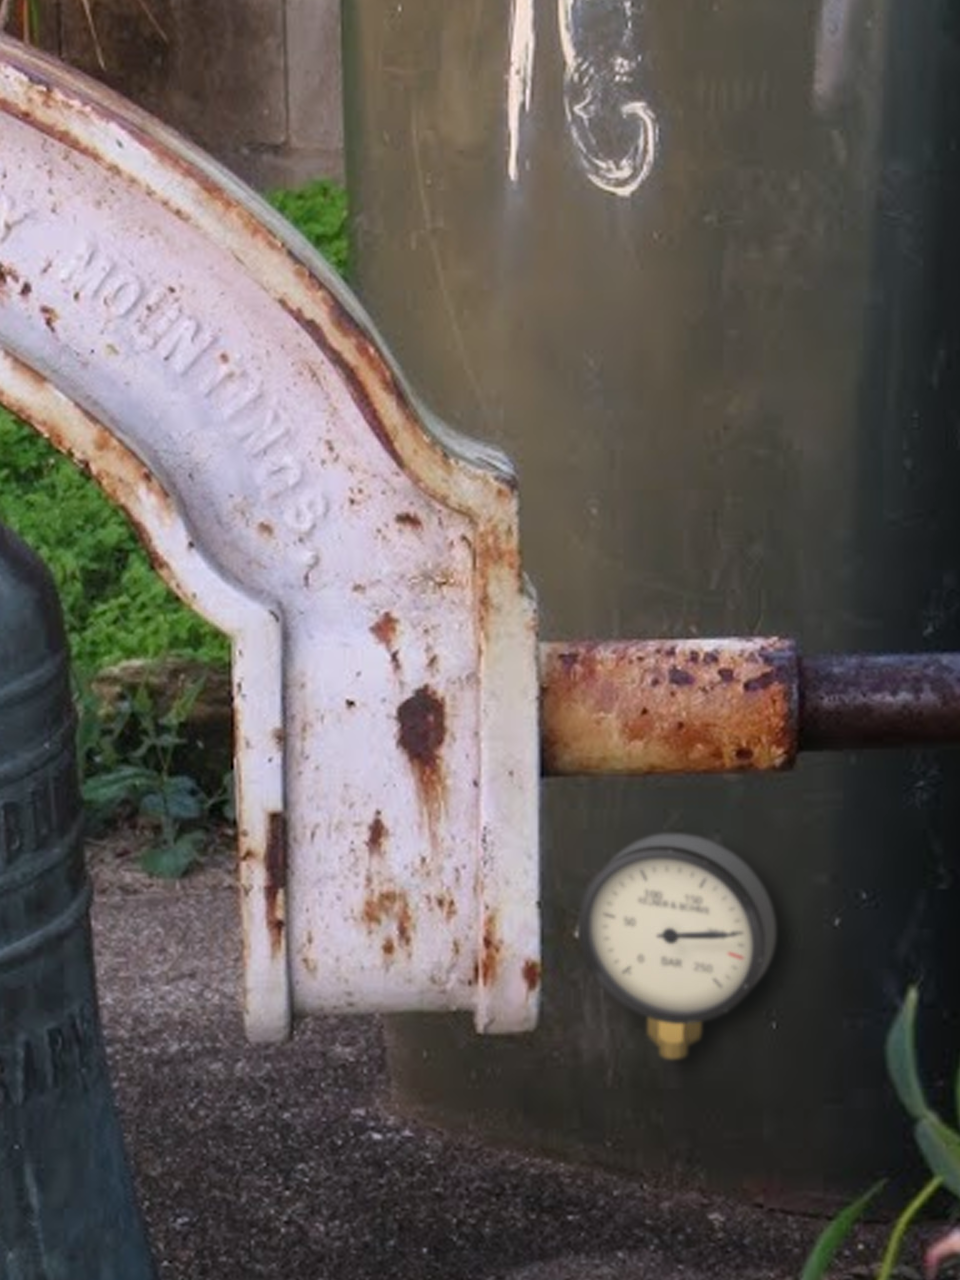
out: **200** bar
